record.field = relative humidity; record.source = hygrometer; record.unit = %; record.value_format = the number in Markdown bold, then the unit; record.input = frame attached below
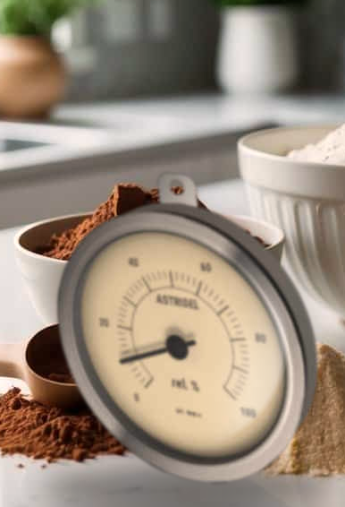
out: **10** %
